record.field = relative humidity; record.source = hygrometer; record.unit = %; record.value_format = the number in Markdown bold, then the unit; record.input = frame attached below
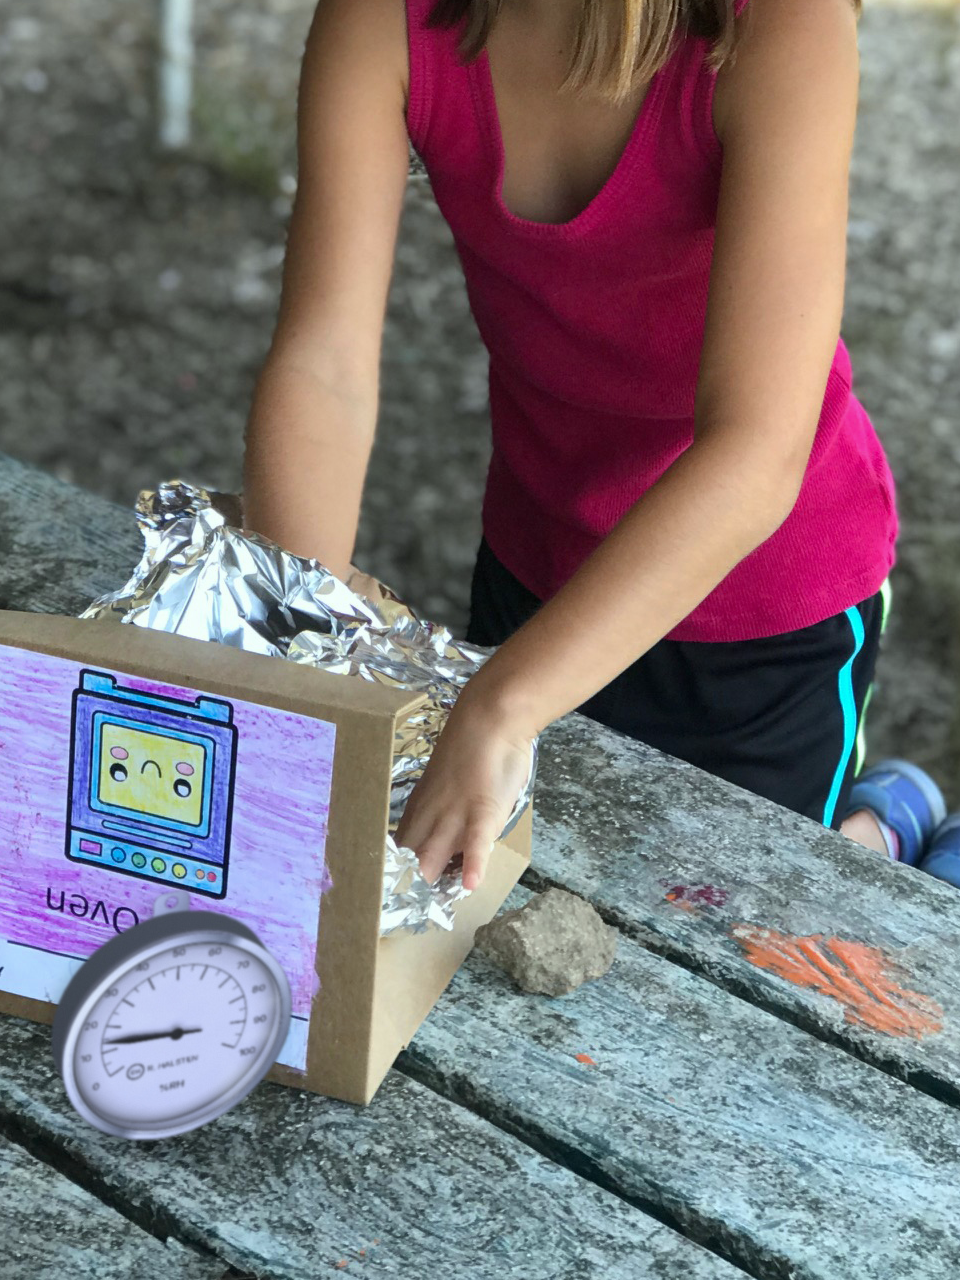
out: **15** %
